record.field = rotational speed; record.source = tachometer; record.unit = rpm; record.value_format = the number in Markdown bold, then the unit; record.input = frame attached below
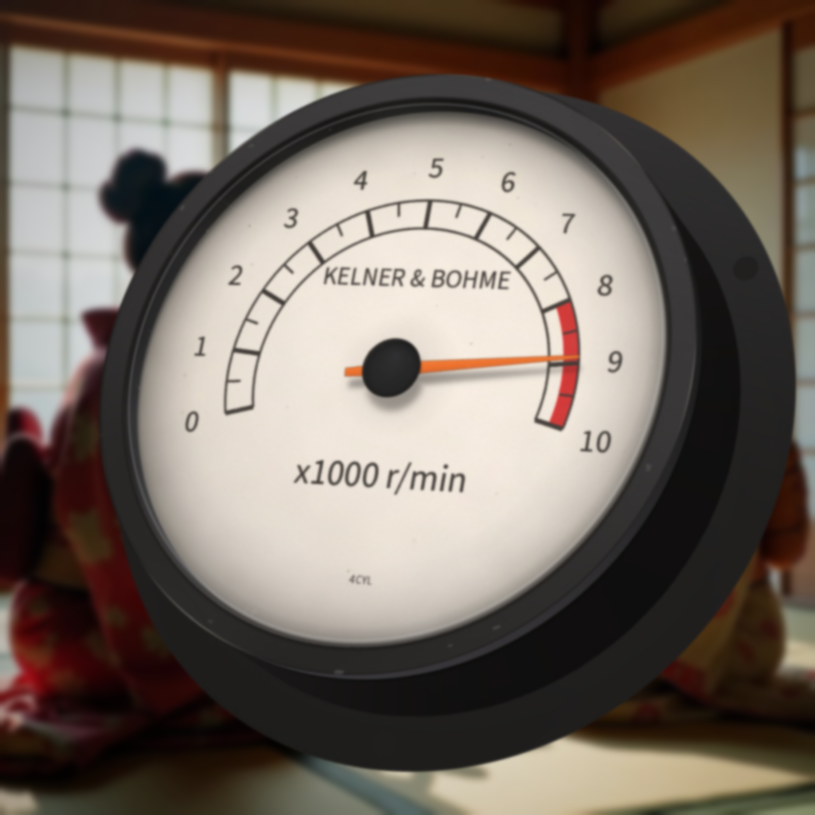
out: **9000** rpm
